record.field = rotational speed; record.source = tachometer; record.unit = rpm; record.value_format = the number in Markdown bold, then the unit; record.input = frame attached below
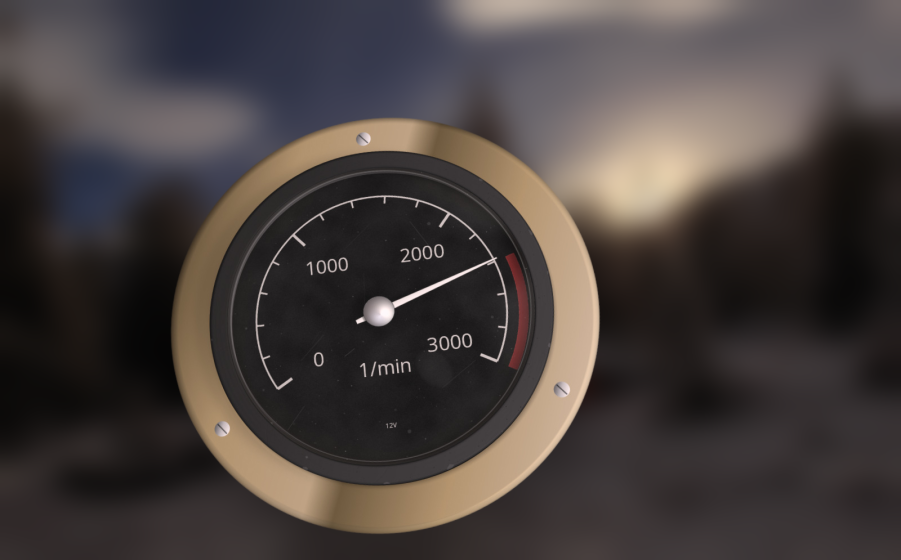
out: **2400** rpm
